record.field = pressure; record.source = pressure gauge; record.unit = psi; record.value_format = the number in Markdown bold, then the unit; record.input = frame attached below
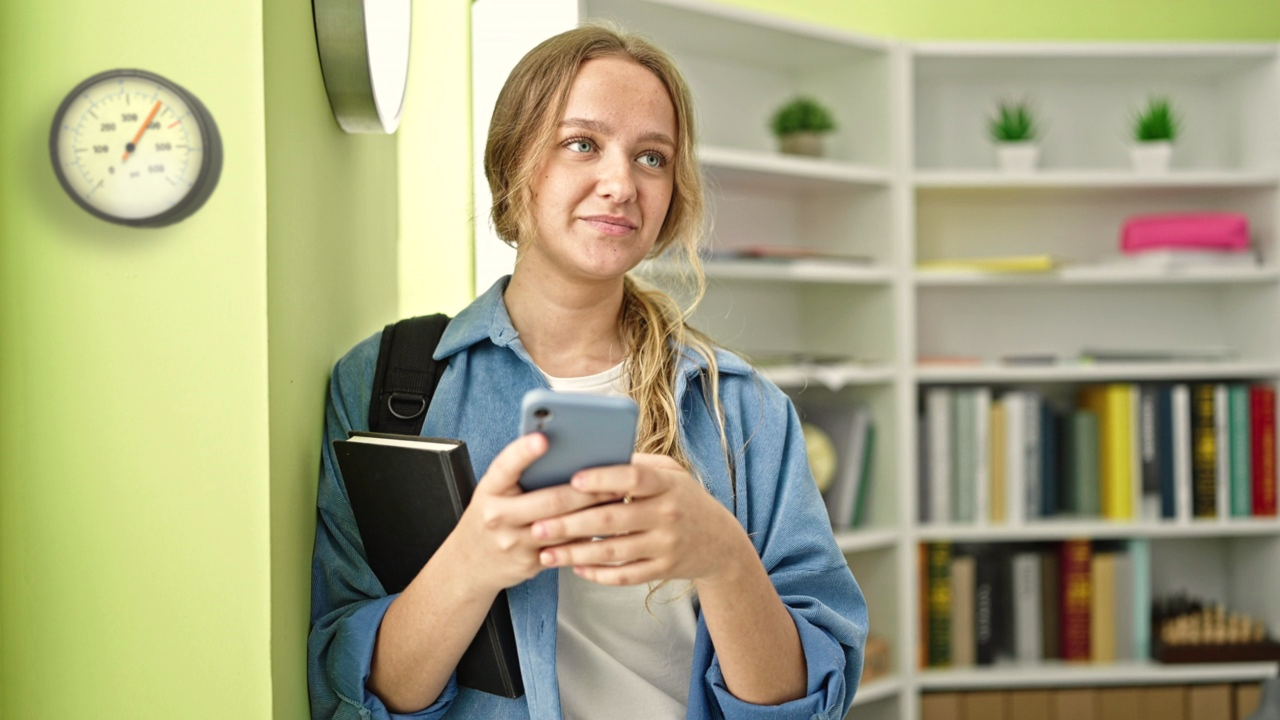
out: **380** psi
